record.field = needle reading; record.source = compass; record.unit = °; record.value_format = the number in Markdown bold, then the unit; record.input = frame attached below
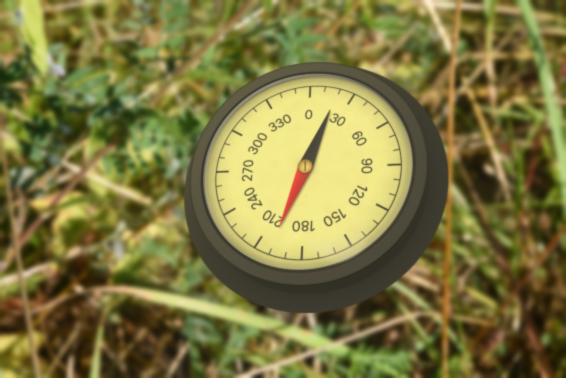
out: **200** °
